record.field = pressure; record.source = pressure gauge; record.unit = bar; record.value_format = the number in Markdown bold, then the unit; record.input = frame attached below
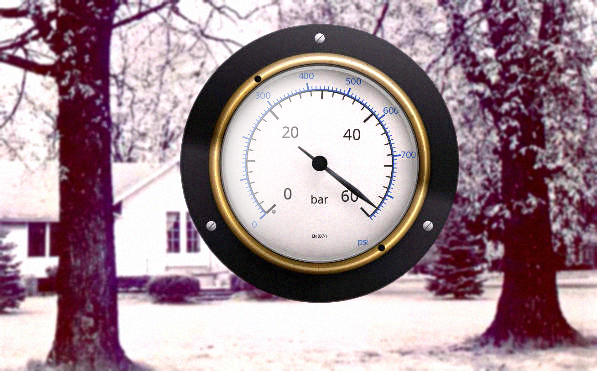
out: **58** bar
